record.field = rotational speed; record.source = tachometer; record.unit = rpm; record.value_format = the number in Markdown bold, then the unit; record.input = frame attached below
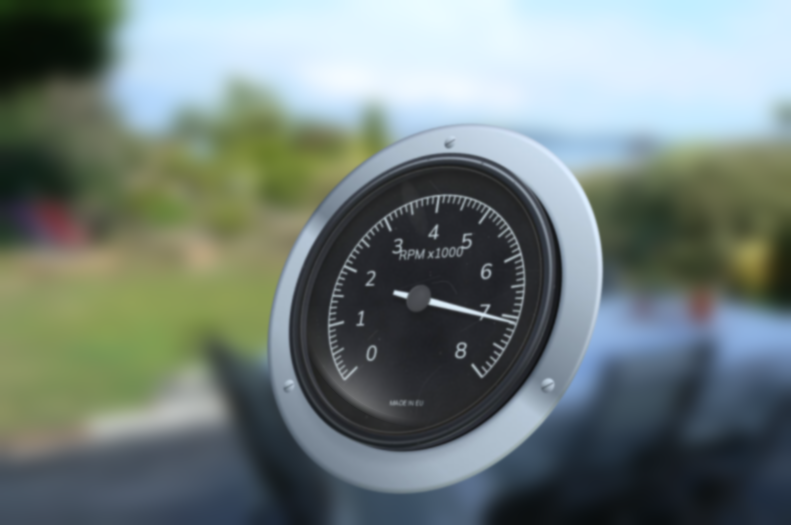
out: **7100** rpm
